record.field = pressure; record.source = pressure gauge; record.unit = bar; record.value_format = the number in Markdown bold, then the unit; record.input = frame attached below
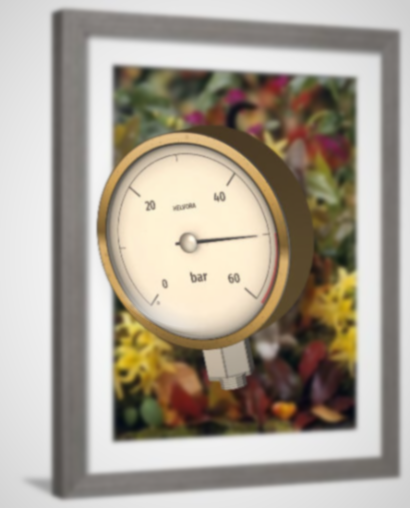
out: **50** bar
